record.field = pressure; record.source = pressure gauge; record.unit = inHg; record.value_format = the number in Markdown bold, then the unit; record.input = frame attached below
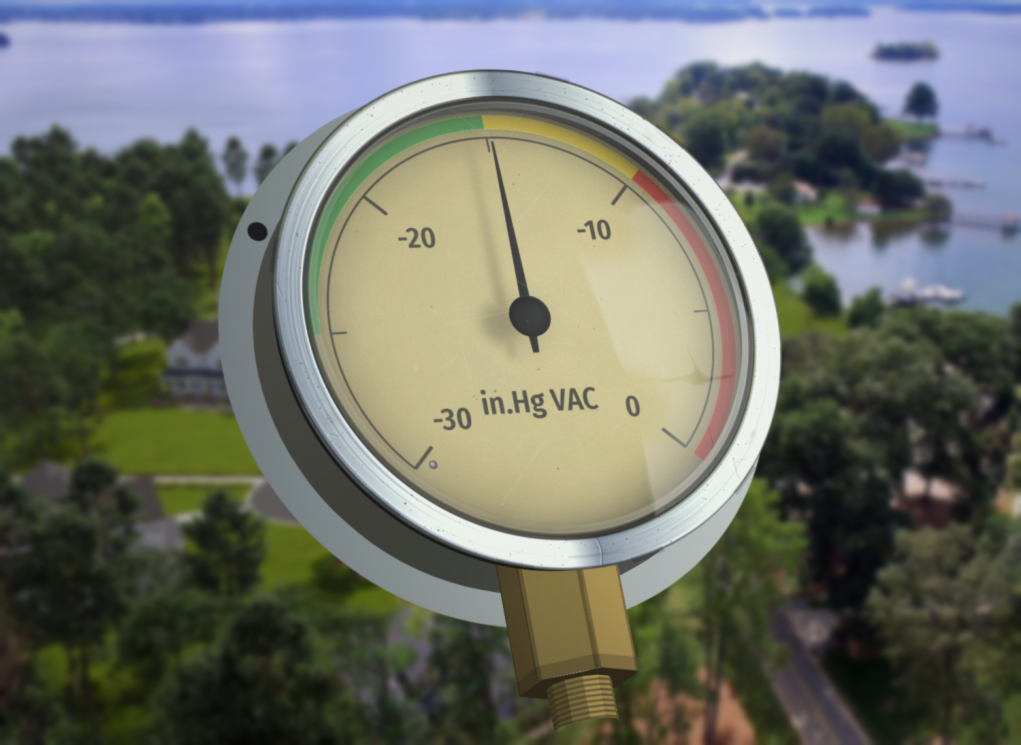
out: **-15** inHg
